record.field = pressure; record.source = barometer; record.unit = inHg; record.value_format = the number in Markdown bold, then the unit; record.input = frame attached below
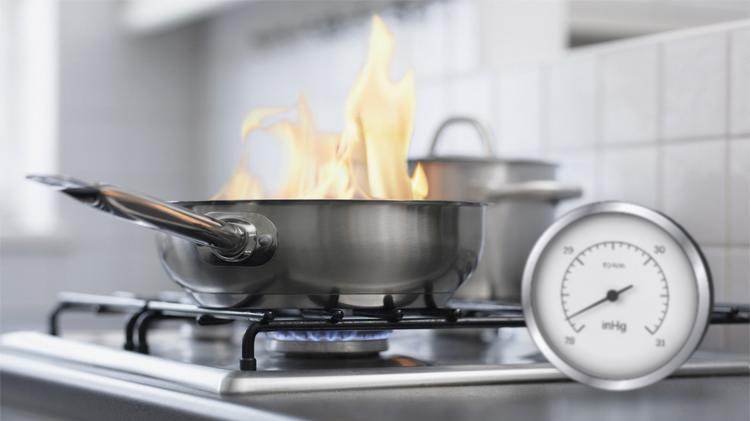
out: **28.2** inHg
